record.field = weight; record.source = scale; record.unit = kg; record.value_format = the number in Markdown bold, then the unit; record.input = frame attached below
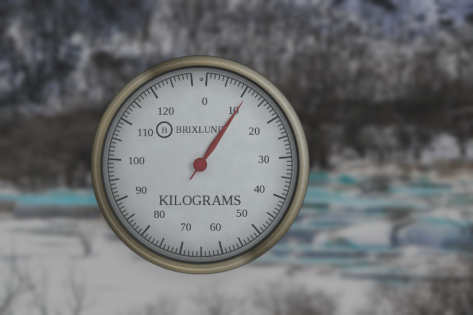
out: **11** kg
